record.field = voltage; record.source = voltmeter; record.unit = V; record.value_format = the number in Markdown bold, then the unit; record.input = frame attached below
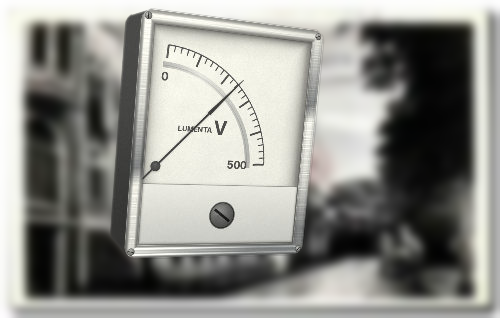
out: **240** V
